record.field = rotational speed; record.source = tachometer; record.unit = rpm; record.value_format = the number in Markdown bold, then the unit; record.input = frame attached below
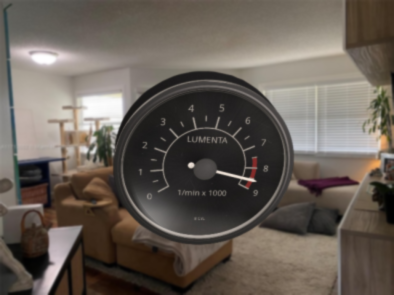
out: **8500** rpm
